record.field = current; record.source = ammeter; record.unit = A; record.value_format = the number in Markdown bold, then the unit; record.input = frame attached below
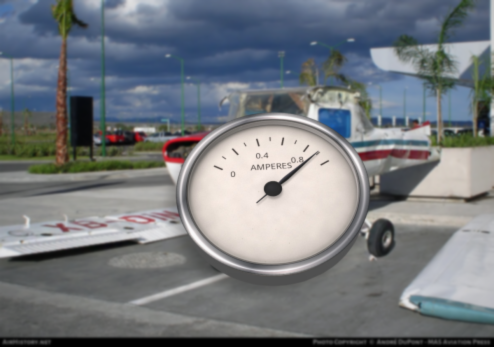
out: **0.9** A
